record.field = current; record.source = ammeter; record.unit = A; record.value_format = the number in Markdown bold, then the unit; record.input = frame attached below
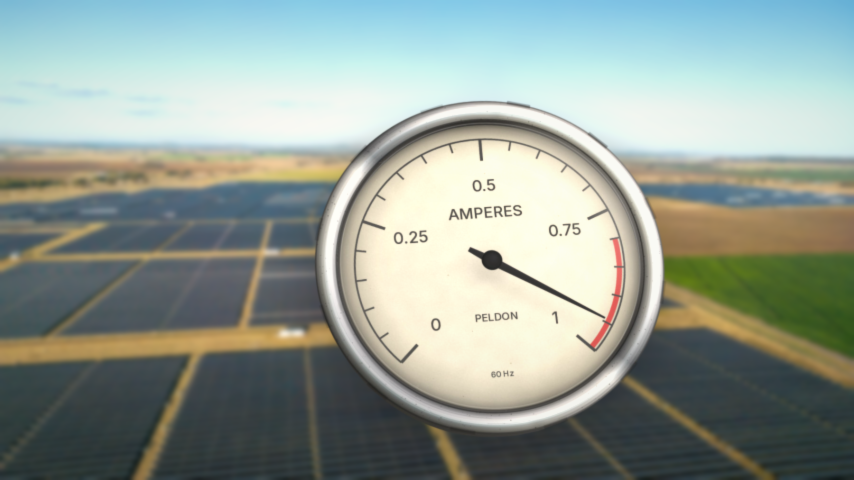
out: **0.95** A
